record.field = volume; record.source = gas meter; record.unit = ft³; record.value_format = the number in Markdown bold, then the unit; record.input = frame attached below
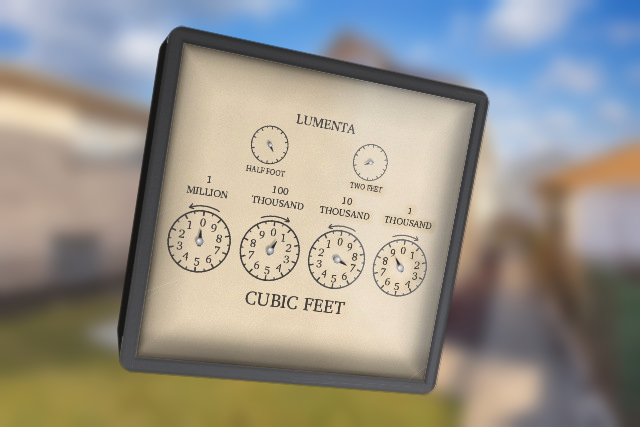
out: **6900** ft³
